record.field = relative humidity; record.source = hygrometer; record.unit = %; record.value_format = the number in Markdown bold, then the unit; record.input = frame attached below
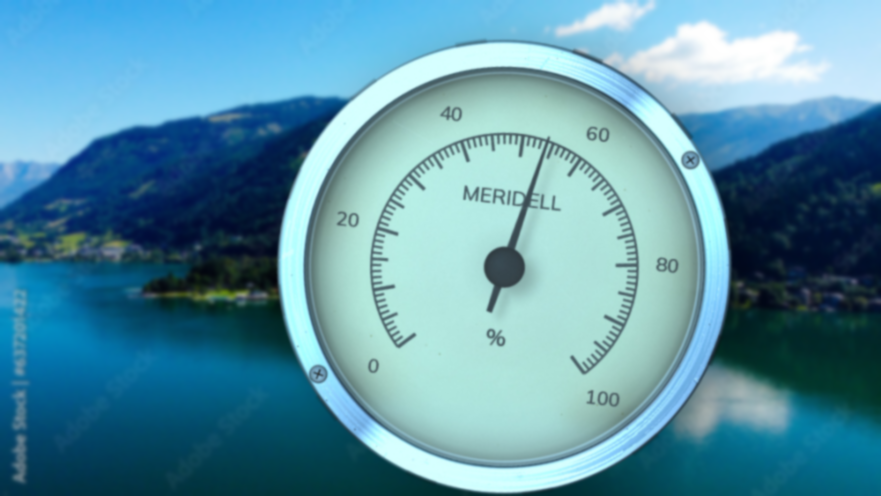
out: **54** %
